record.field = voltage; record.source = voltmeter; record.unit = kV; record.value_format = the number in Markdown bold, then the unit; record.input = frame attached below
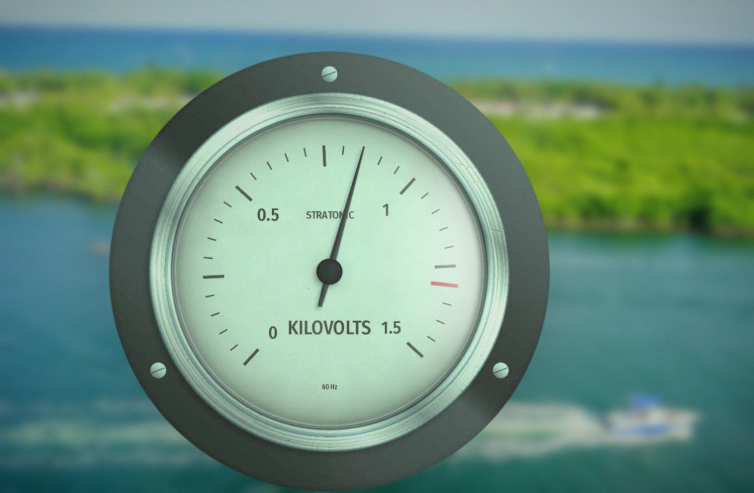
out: **0.85** kV
